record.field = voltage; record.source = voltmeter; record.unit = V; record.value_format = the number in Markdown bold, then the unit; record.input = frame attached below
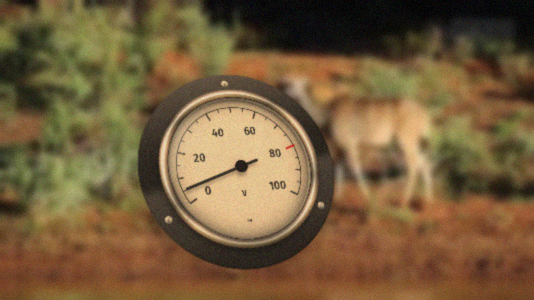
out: **5** V
